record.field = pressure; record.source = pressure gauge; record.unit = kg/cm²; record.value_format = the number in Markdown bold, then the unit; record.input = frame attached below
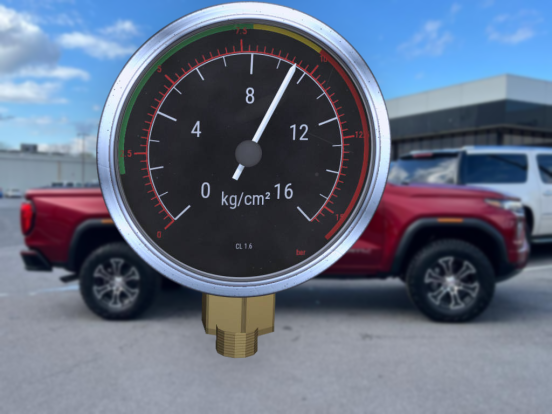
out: **9.5** kg/cm²
